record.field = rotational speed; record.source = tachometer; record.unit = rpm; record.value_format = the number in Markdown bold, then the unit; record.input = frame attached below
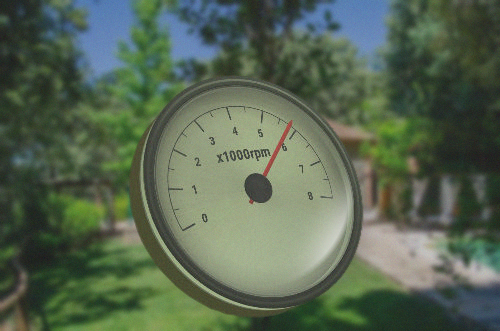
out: **5750** rpm
